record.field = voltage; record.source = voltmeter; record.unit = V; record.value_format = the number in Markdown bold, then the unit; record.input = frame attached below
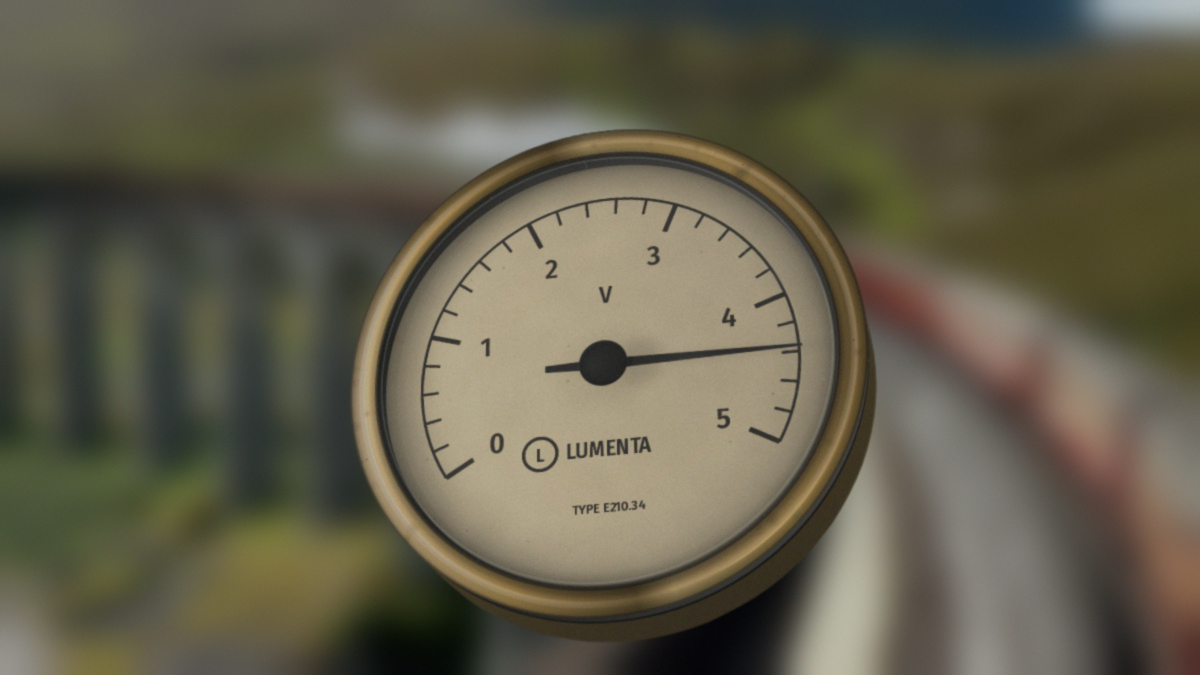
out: **4.4** V
